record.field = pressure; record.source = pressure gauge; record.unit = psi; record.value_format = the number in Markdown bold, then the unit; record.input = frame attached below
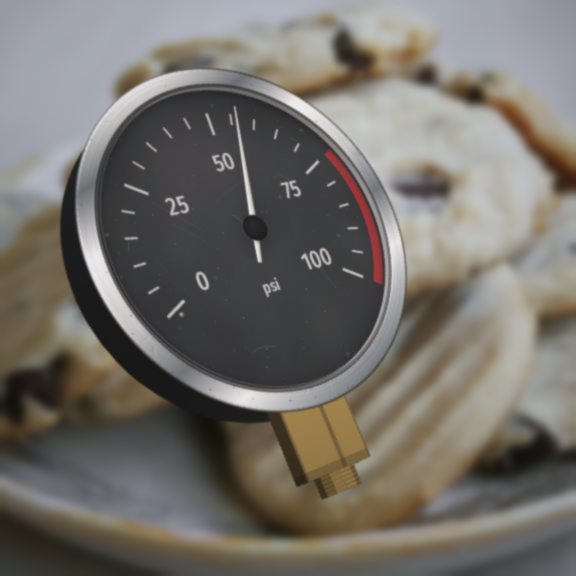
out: **55** psi
